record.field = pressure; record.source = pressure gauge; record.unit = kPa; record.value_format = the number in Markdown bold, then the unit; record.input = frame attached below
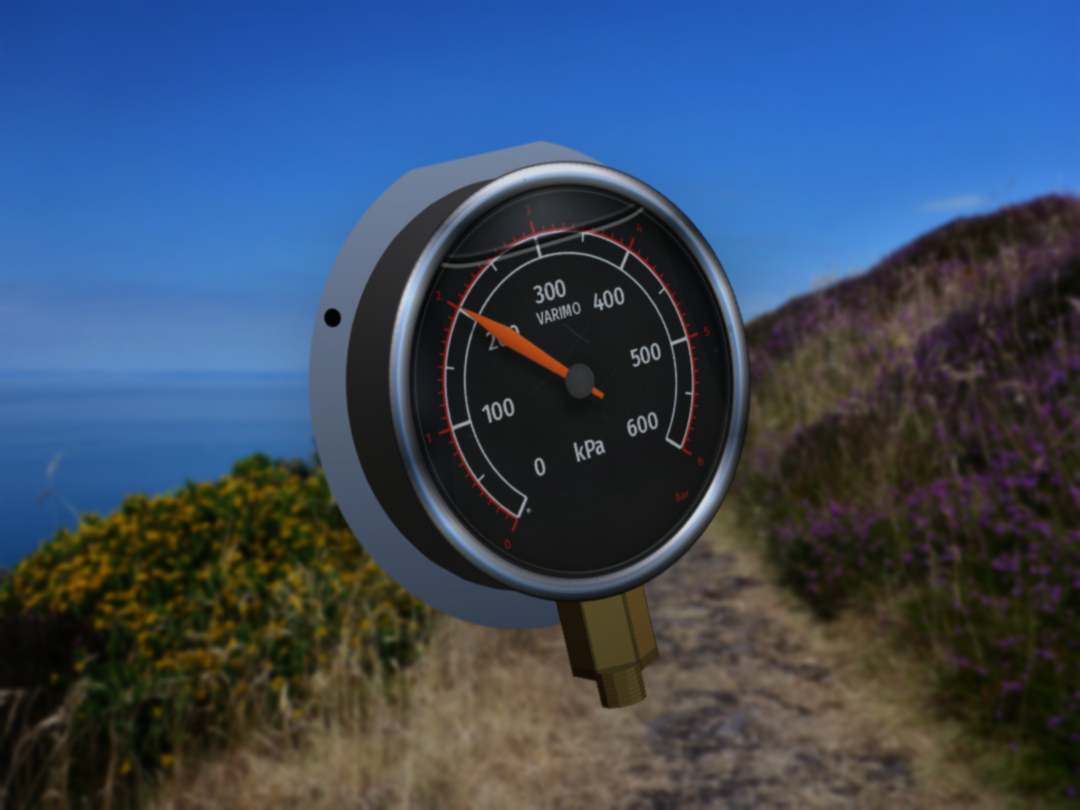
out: **200** kPa
